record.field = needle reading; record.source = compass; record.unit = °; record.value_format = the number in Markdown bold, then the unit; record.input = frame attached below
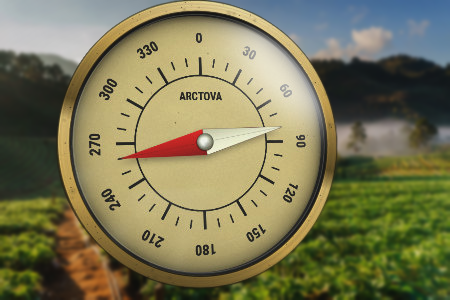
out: **260** °
